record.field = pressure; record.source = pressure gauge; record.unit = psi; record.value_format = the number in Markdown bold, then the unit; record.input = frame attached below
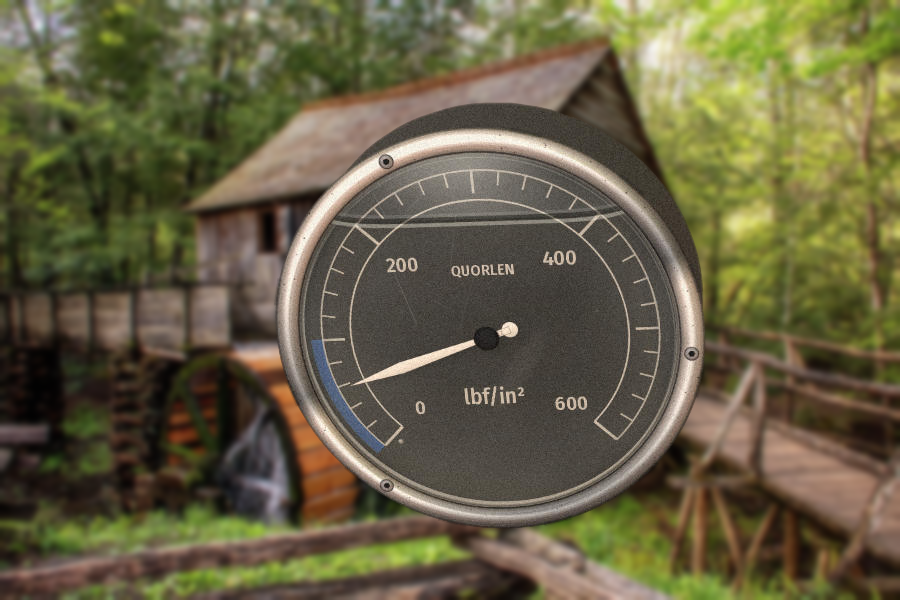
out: **60** psi
